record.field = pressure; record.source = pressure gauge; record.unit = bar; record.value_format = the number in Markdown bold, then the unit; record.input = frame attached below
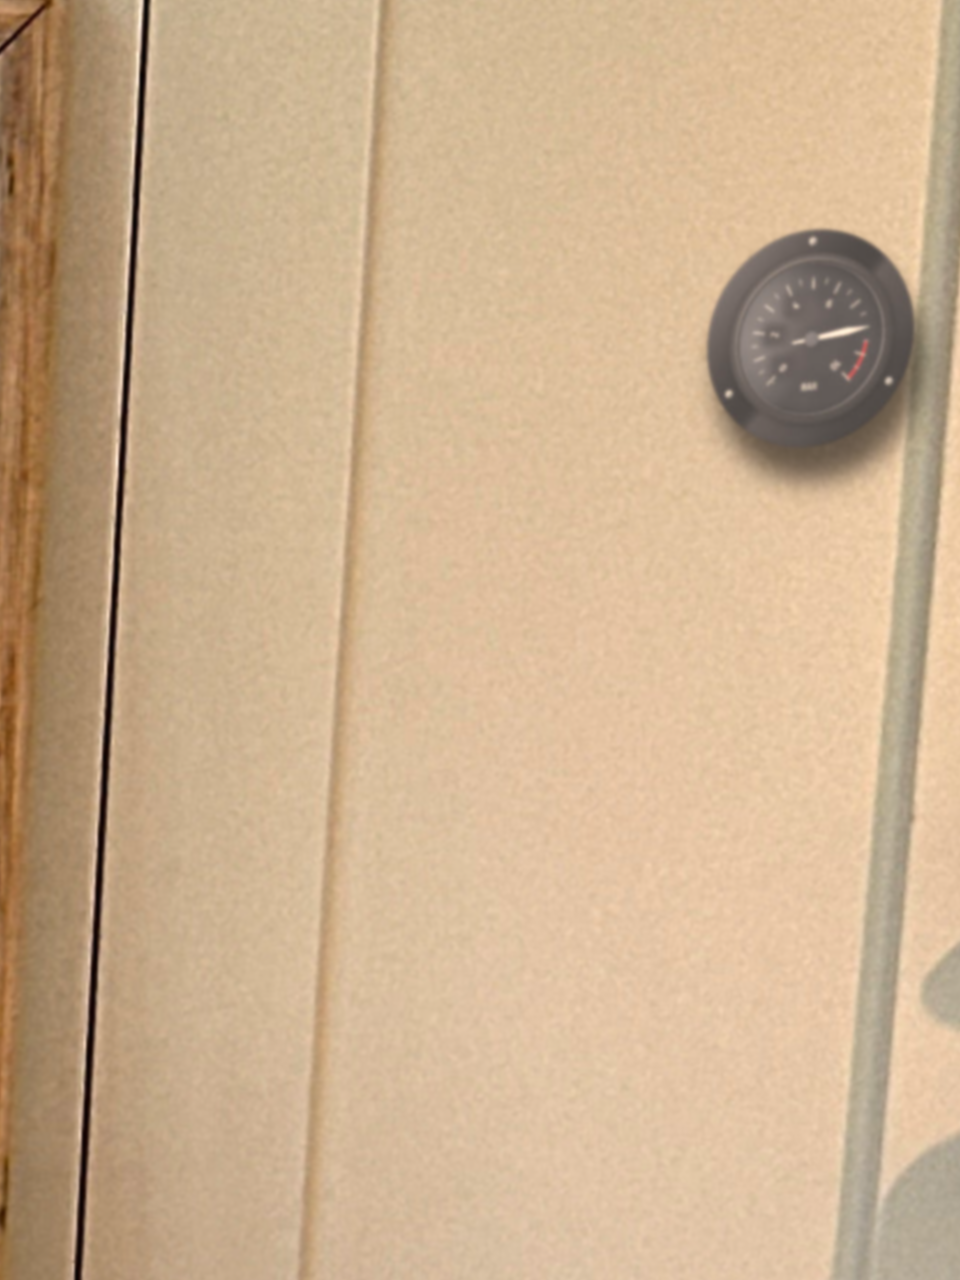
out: **8** bar
